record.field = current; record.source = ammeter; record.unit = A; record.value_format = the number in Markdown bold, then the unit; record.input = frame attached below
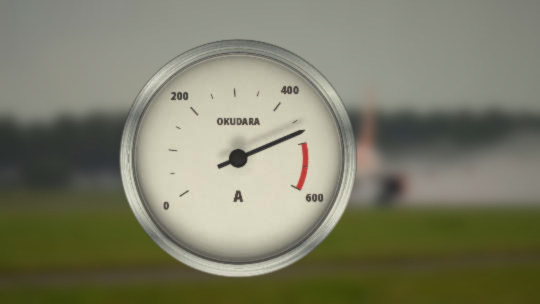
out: **475** A
